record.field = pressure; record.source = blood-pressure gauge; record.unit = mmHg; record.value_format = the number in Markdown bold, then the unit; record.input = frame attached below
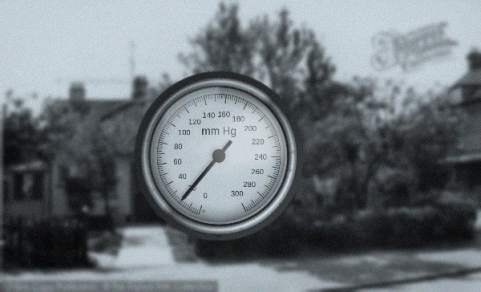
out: **20** mmHg
